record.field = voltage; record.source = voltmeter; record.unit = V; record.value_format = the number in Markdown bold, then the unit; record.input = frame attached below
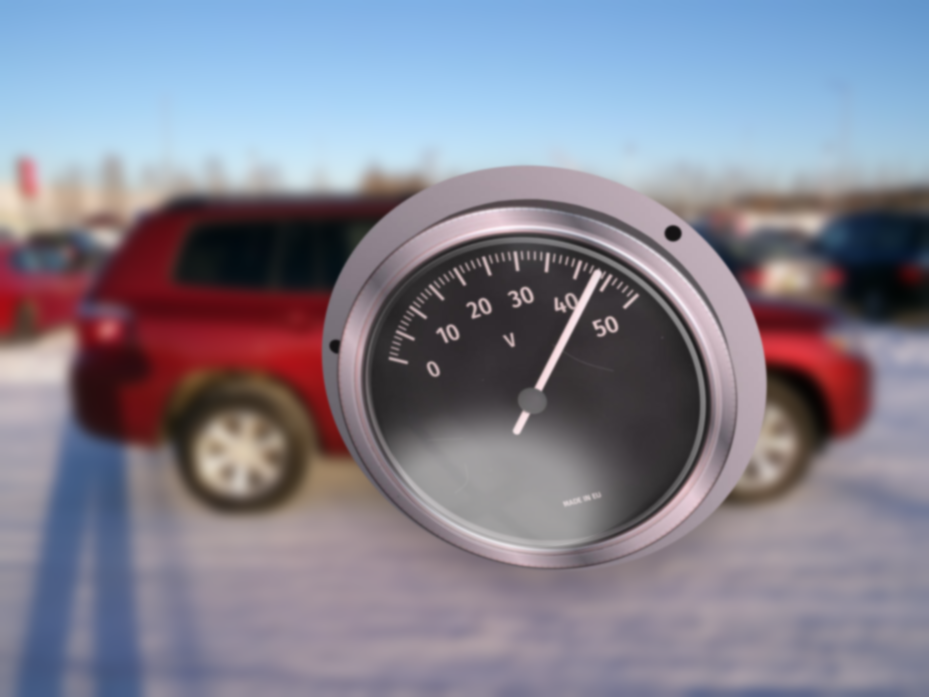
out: **43** V
